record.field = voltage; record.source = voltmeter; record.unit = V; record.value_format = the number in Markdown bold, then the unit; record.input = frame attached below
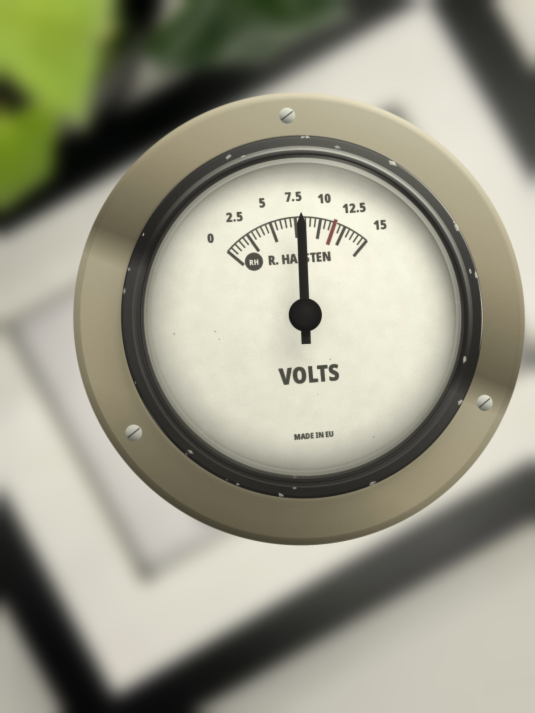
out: **8** V
